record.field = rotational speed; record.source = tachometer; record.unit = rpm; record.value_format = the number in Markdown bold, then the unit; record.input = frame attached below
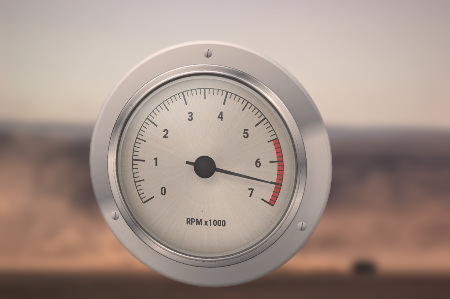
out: **6500** rpm
